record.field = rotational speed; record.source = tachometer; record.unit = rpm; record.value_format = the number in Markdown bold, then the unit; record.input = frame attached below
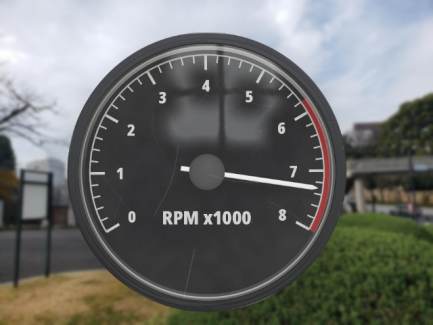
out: **7300** rpm
